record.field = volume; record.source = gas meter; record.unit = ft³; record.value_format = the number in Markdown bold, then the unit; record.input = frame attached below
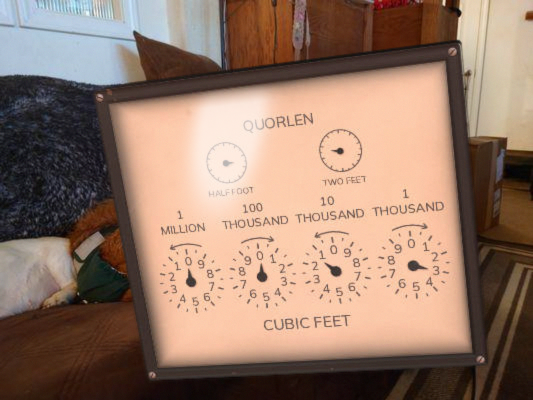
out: **1300** ft³
